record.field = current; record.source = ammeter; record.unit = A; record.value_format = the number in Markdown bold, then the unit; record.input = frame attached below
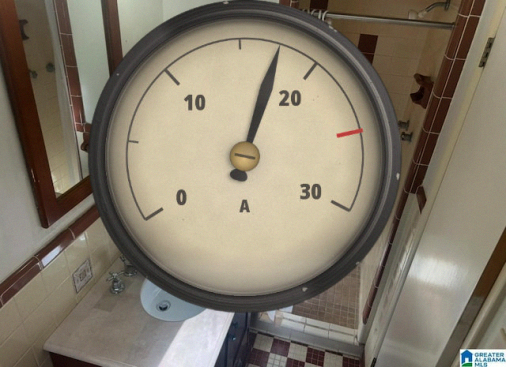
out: **17.5** A
